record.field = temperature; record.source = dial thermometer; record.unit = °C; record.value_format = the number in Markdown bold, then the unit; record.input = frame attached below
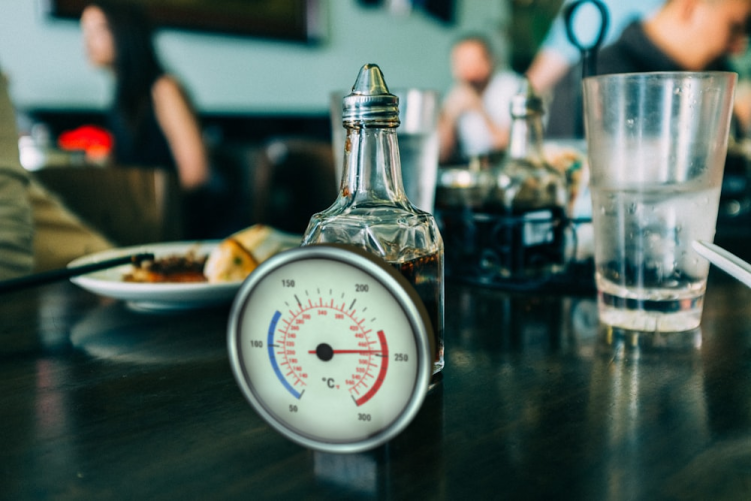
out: **245** °C
